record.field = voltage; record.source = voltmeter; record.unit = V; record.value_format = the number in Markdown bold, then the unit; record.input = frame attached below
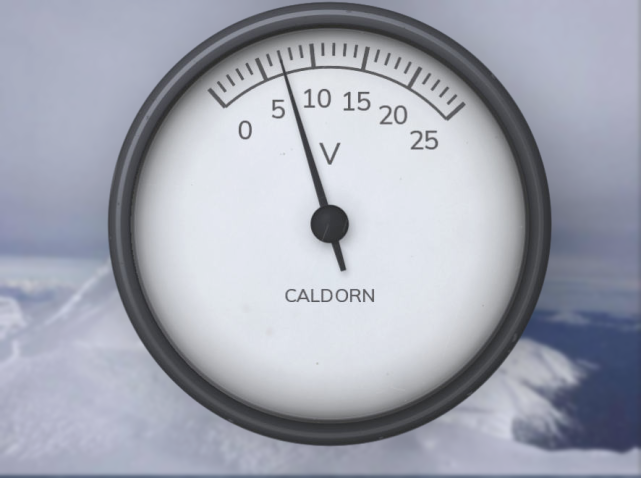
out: **7** V
